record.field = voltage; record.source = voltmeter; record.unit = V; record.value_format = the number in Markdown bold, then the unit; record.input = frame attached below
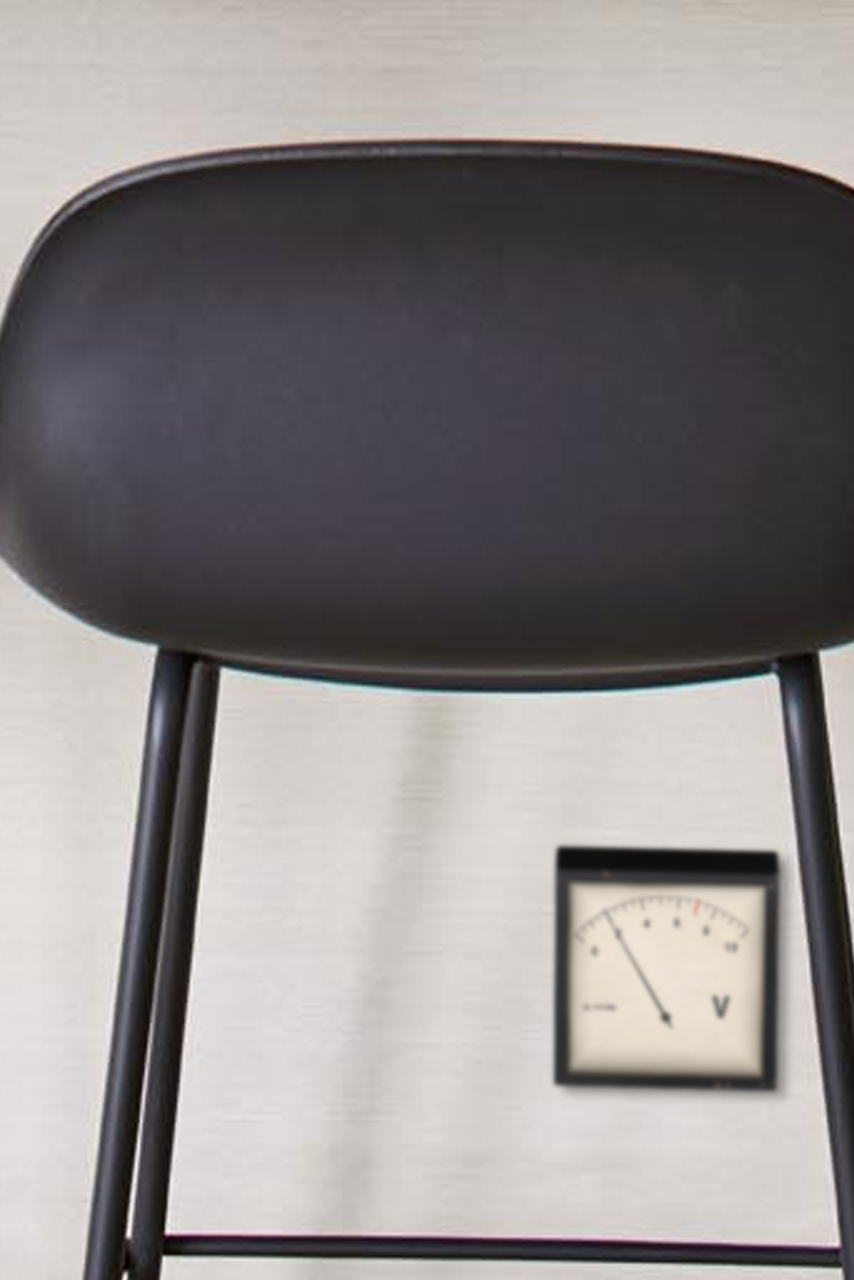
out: **2** V
